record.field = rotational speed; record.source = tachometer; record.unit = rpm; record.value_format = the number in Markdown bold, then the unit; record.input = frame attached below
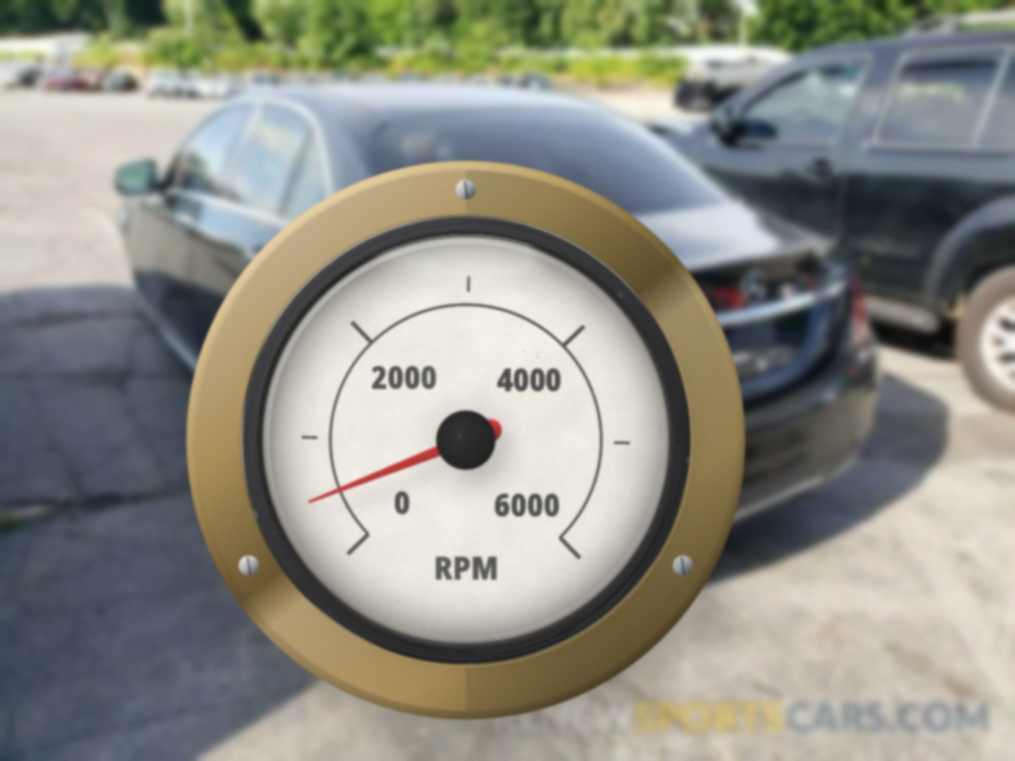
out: **500** rpm
